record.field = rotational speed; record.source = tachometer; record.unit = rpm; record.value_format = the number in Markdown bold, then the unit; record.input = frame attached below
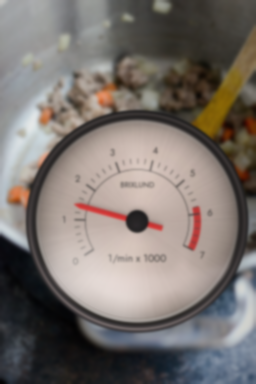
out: **1400** rpm
